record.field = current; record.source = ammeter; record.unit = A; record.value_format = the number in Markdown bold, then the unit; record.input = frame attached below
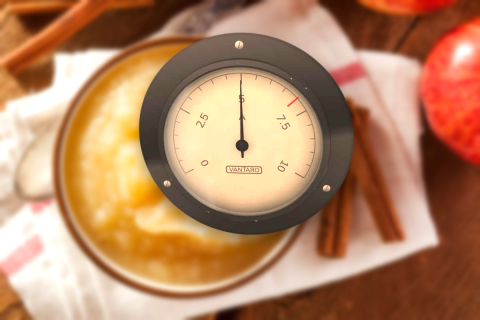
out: **5** A
